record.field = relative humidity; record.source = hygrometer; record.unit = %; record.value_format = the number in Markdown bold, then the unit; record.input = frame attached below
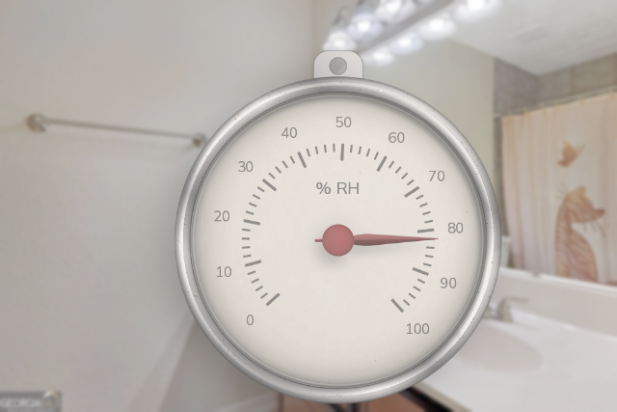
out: **82** %
